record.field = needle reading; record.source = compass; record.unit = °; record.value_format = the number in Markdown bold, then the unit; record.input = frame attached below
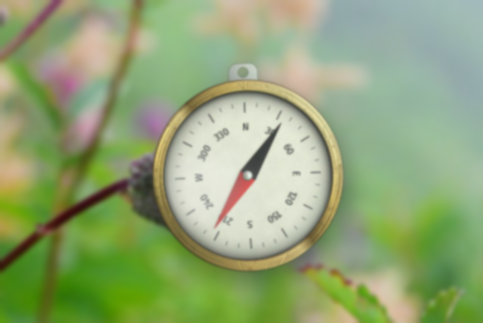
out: **215** °
